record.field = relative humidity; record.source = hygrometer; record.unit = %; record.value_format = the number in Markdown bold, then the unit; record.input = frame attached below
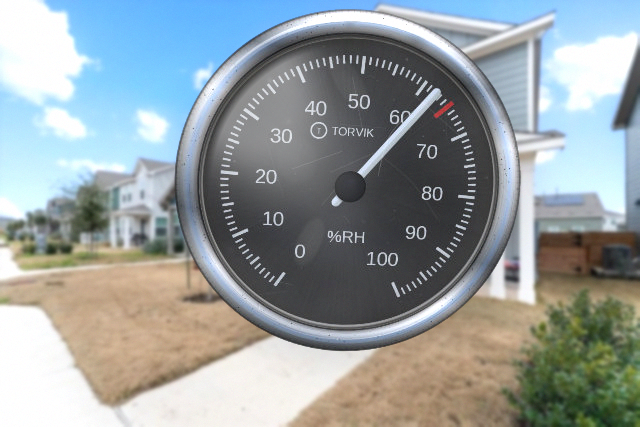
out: **62** %
